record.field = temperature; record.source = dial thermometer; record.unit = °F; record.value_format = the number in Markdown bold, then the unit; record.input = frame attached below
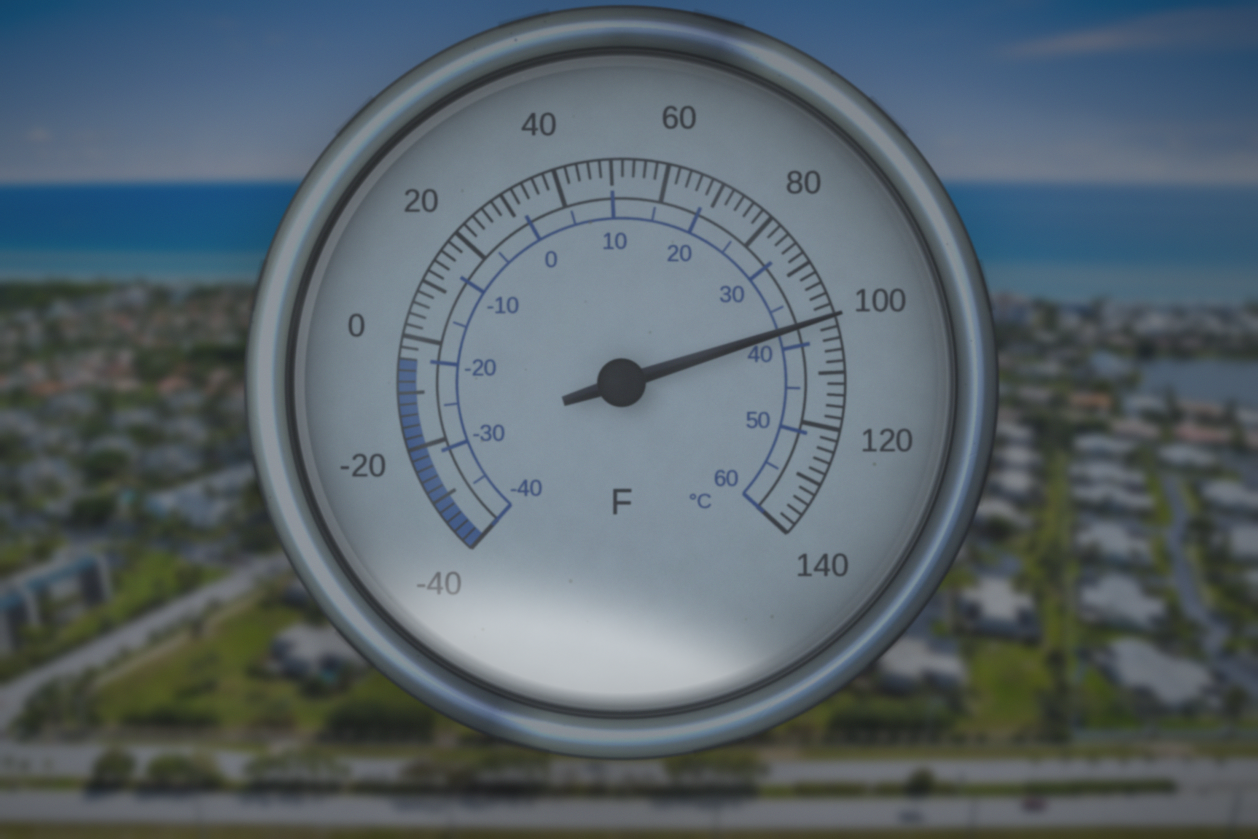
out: **100** °F
